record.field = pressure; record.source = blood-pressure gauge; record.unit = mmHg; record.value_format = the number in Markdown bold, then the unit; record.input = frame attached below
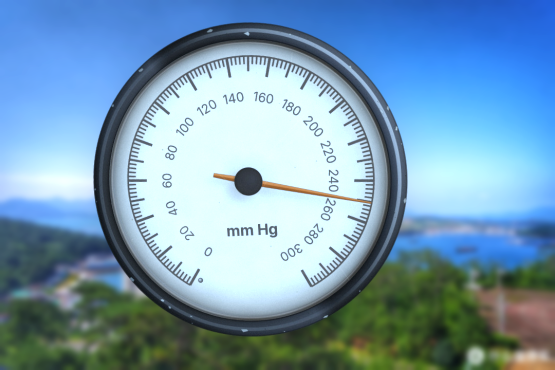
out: **250** mmHg
